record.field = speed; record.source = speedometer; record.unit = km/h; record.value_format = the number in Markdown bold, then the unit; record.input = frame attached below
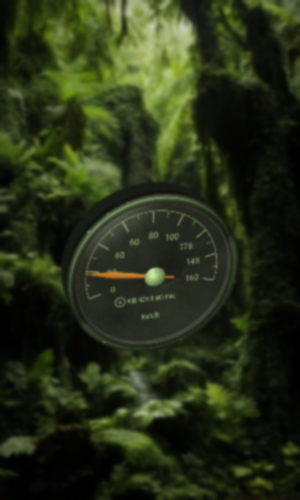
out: **20** km/h
